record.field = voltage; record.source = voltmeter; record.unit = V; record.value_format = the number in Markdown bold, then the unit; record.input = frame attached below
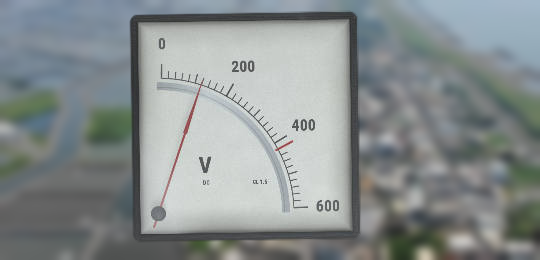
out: **120** V
